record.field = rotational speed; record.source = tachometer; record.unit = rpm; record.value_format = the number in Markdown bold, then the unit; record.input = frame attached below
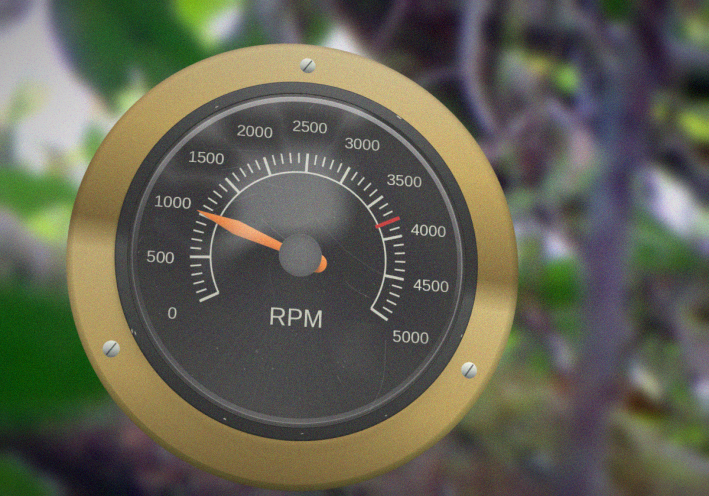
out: **1000** rpm
